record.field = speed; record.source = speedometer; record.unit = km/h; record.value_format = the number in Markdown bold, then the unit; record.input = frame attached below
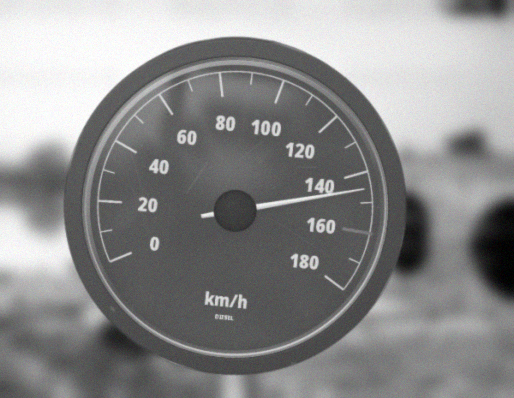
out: **145** km/h
